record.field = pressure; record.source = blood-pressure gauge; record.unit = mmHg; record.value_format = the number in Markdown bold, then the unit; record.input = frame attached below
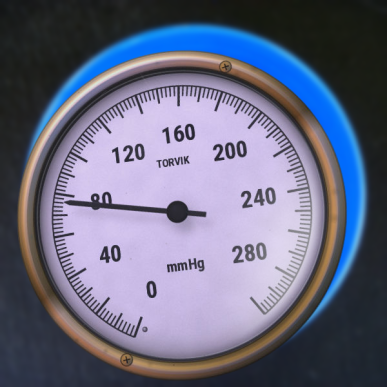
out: **76** mmHg
